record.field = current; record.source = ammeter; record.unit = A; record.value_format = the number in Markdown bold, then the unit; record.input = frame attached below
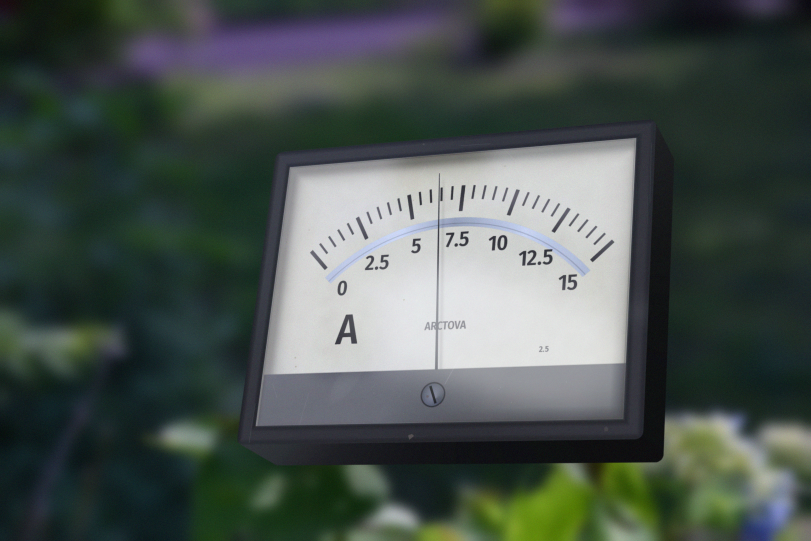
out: **6.5** A
